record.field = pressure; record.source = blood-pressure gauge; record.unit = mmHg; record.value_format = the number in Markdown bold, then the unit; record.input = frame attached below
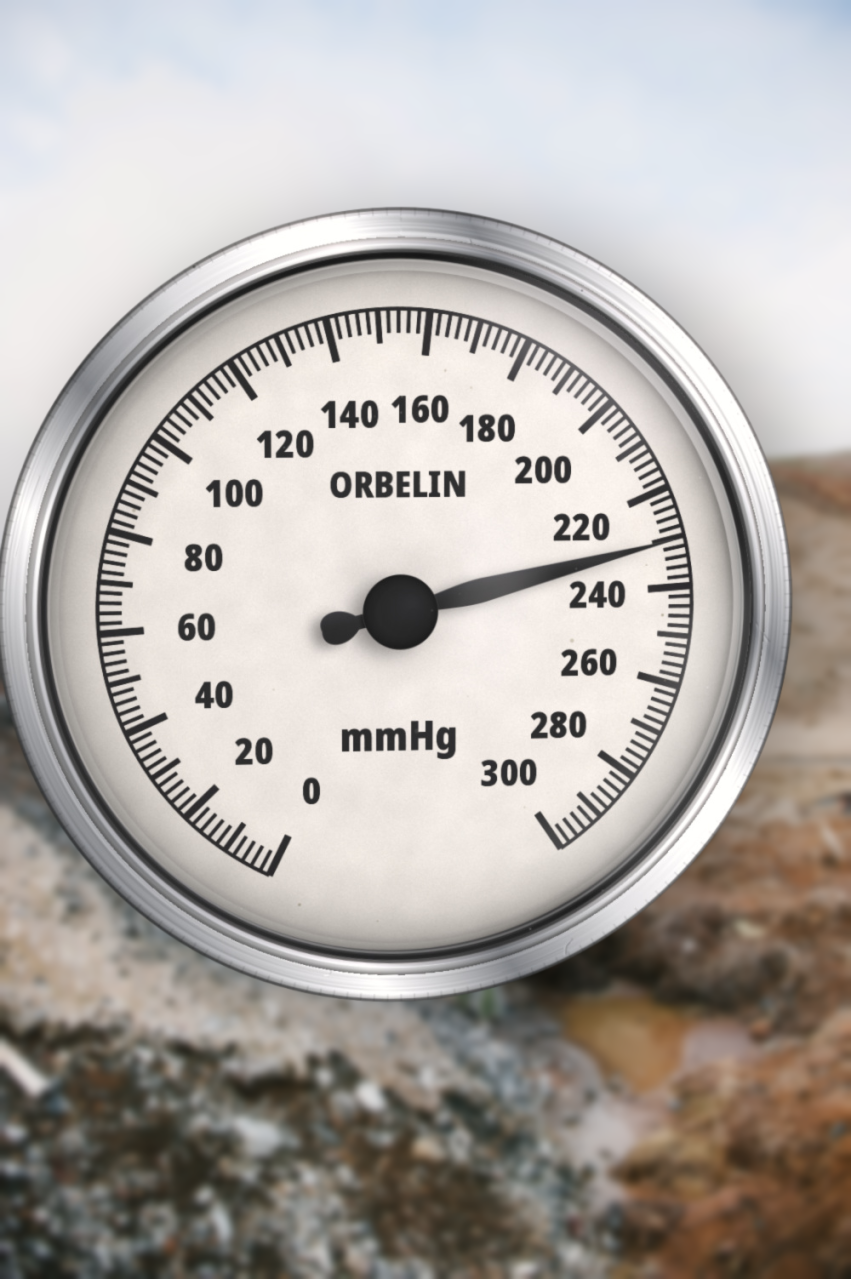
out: **230** mmHg
